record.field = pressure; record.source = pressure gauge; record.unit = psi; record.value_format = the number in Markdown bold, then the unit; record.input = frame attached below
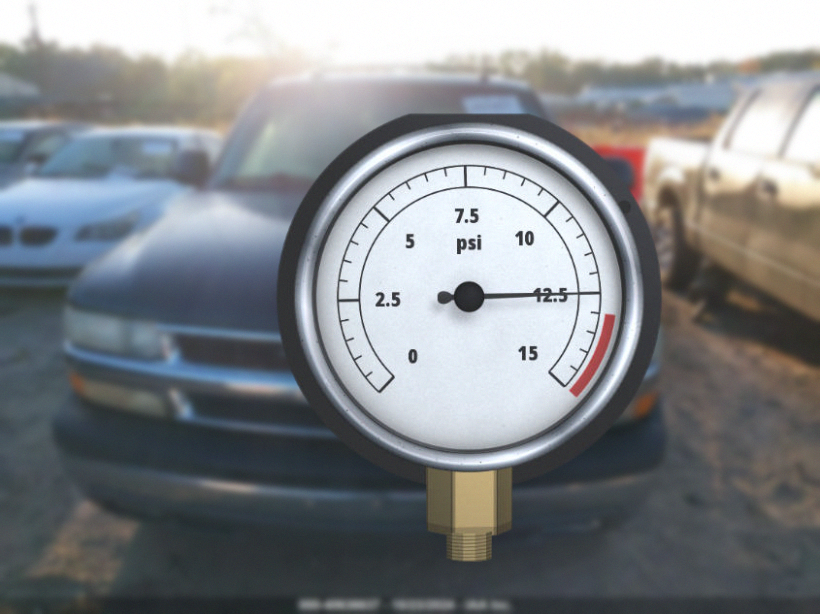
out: **12.5** psi
